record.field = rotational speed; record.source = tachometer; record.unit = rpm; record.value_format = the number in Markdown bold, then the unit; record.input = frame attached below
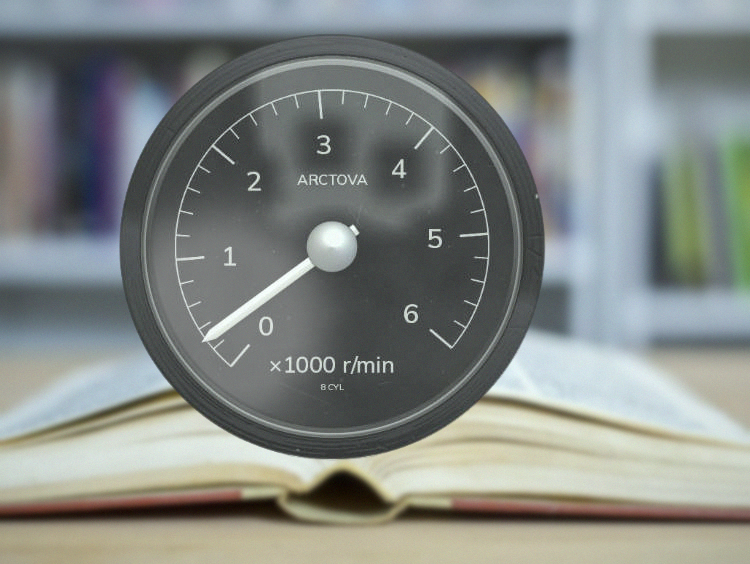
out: **300** rpm
